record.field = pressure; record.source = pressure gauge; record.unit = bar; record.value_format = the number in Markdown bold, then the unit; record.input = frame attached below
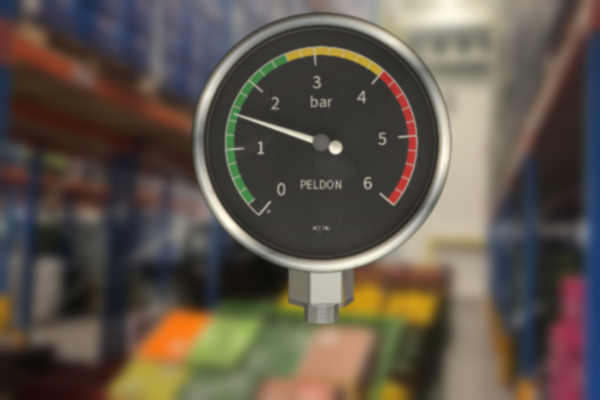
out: **1.5** bar
